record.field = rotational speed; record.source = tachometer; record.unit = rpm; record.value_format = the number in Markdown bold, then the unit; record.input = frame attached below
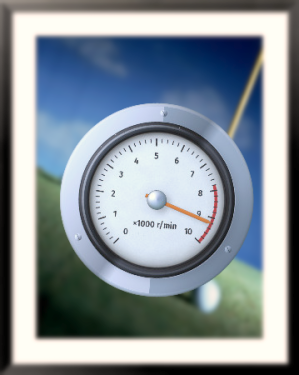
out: **9200** rpm
